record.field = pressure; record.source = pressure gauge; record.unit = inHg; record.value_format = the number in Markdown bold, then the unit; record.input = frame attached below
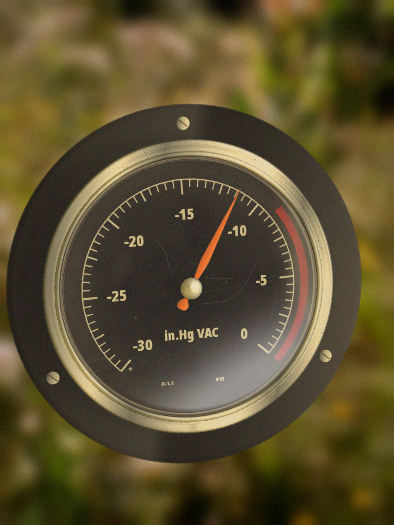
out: **-11.5** inHg
